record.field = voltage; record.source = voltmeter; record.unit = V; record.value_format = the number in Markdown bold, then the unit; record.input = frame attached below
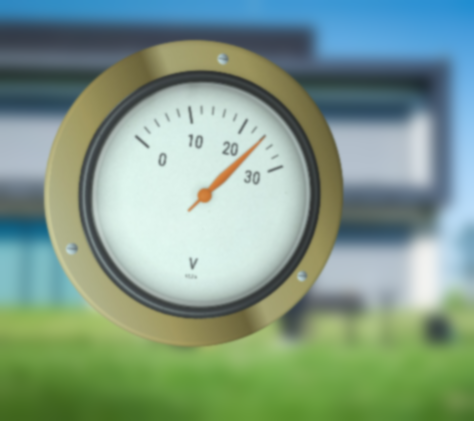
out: **24** V
